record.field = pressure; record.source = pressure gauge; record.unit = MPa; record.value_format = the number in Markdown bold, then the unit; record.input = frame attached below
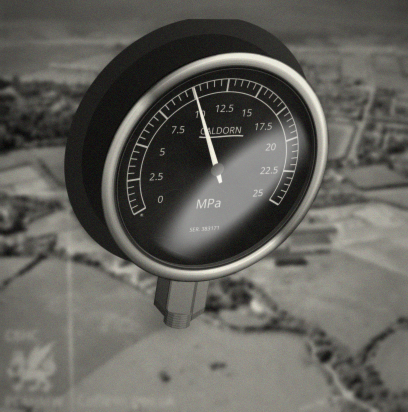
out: **10** MPa
